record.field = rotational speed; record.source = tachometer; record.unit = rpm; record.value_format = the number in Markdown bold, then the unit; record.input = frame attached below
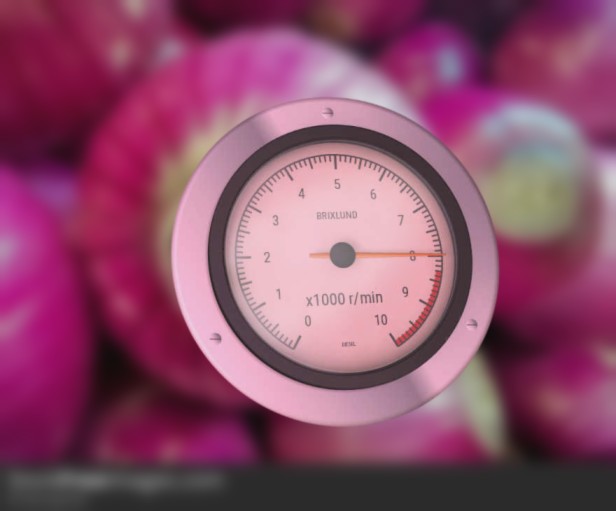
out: **8000** rpm
